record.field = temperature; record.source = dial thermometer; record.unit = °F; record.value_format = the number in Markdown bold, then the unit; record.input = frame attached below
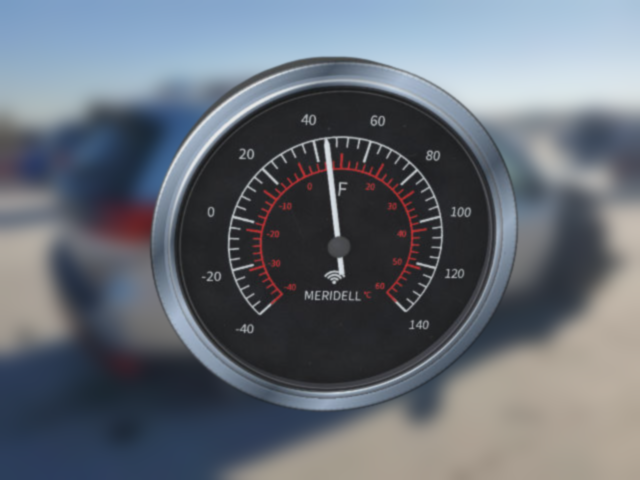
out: **44** °F
